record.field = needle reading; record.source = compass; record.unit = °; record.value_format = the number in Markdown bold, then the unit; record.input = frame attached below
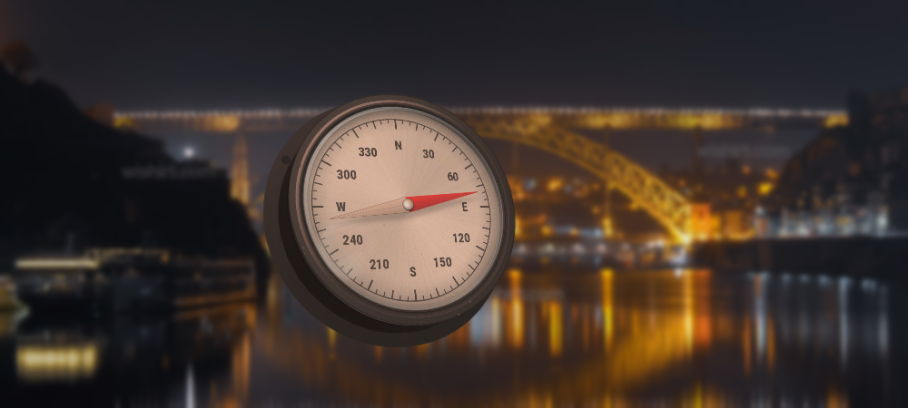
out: **80** °
